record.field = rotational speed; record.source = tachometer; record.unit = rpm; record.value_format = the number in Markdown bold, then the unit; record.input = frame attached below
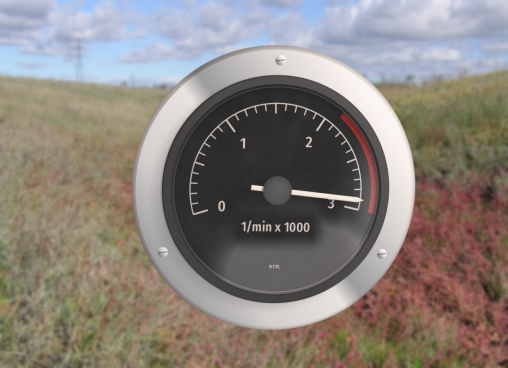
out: **2900** rpm
